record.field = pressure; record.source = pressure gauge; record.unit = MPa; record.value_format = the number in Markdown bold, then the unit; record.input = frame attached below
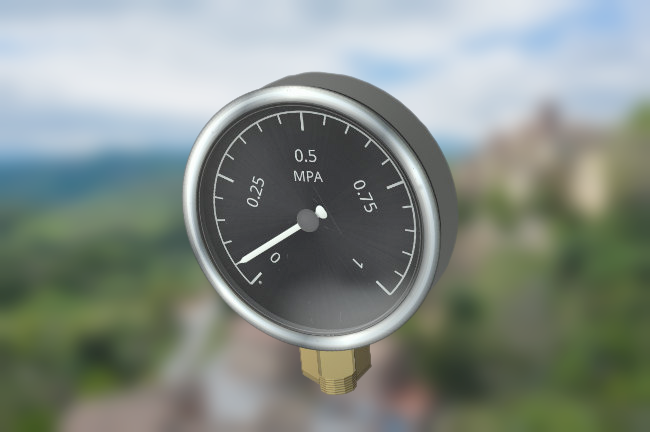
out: **0.05** MPa
